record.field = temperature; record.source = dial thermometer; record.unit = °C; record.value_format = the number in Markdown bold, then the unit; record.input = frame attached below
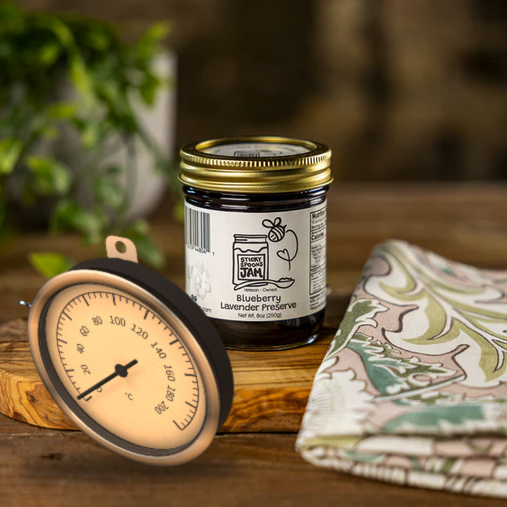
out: **4** °C
